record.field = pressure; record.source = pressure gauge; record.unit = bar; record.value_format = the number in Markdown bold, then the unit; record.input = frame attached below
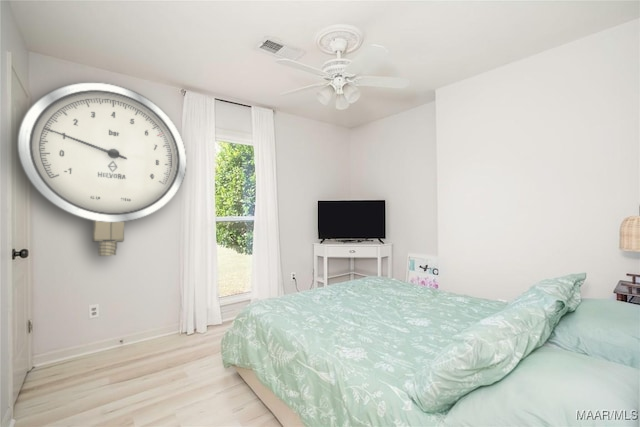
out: **1** bar
